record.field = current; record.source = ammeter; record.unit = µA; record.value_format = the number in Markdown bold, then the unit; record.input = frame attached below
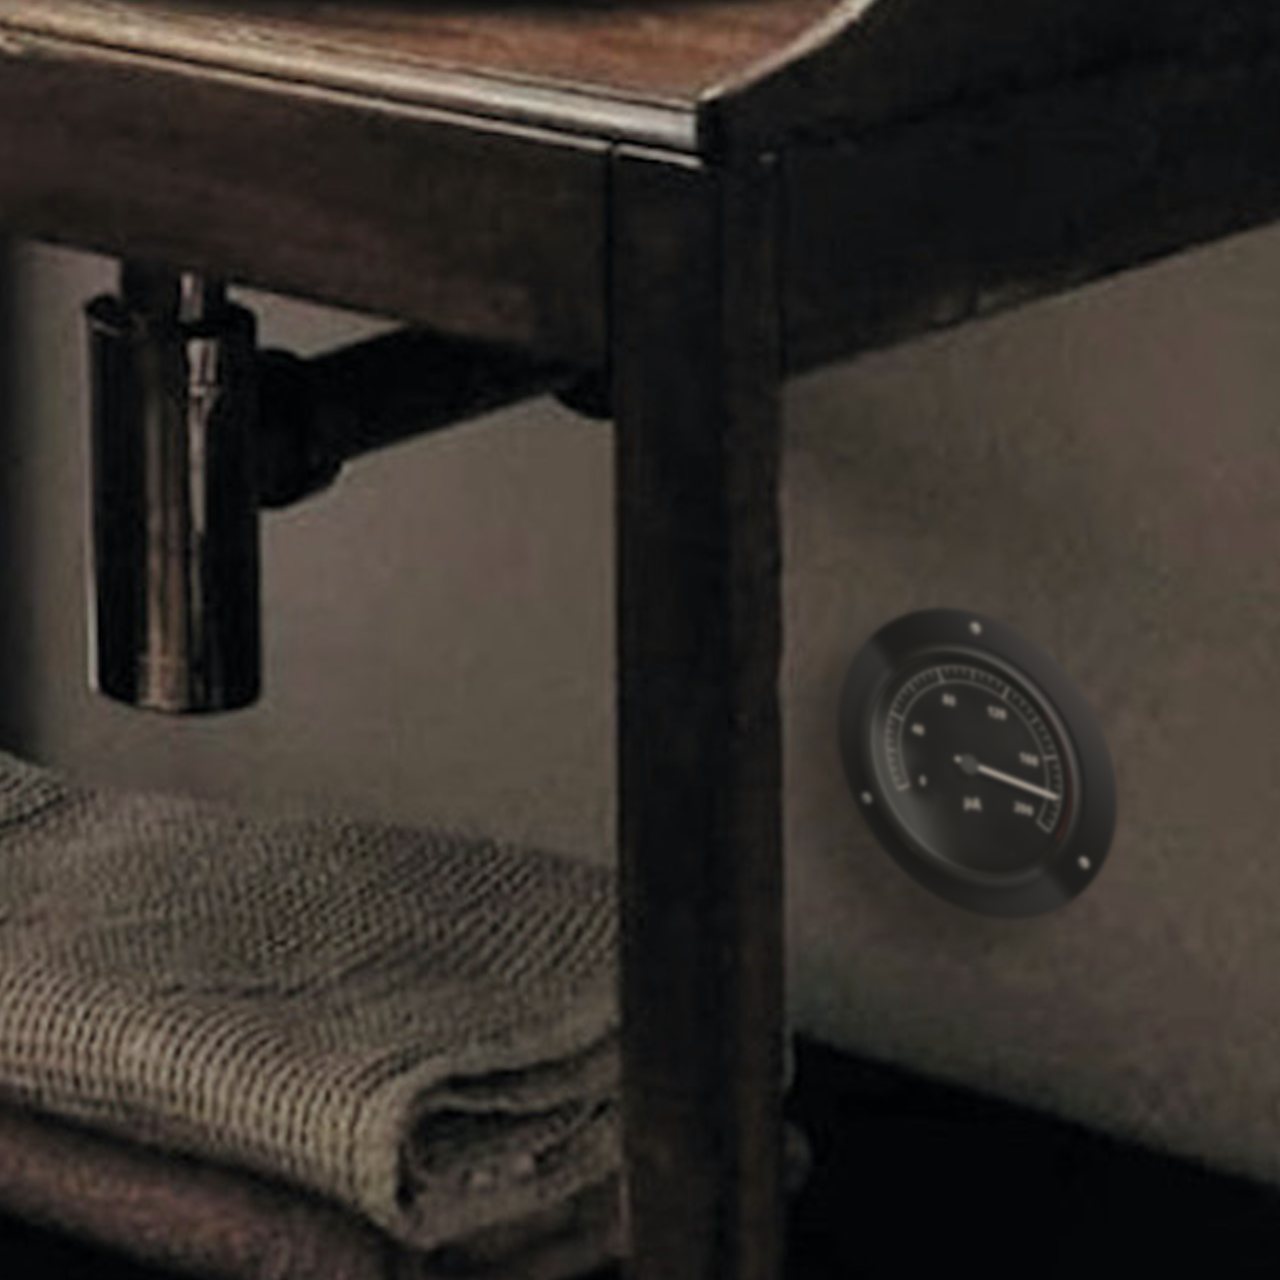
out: **180** µA
